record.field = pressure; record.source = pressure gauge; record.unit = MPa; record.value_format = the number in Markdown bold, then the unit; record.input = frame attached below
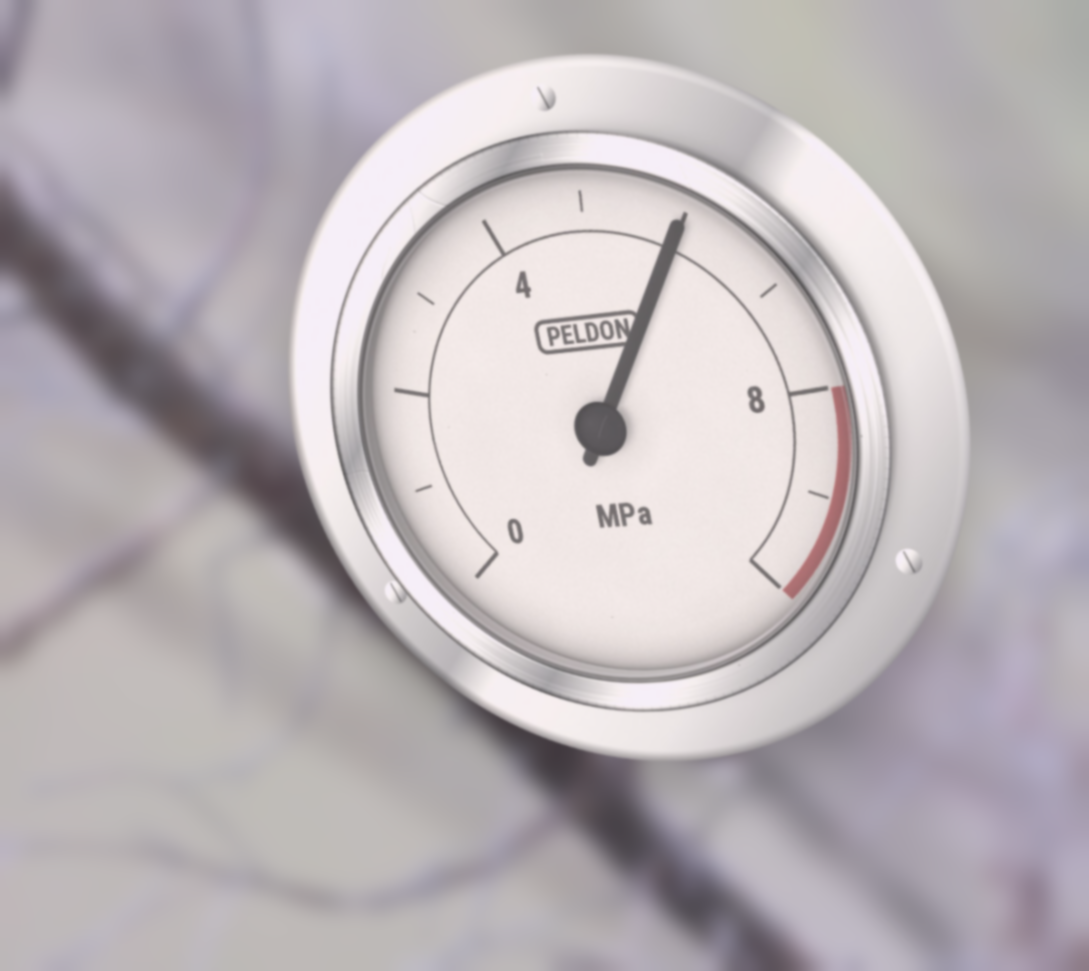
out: **6** MPa
